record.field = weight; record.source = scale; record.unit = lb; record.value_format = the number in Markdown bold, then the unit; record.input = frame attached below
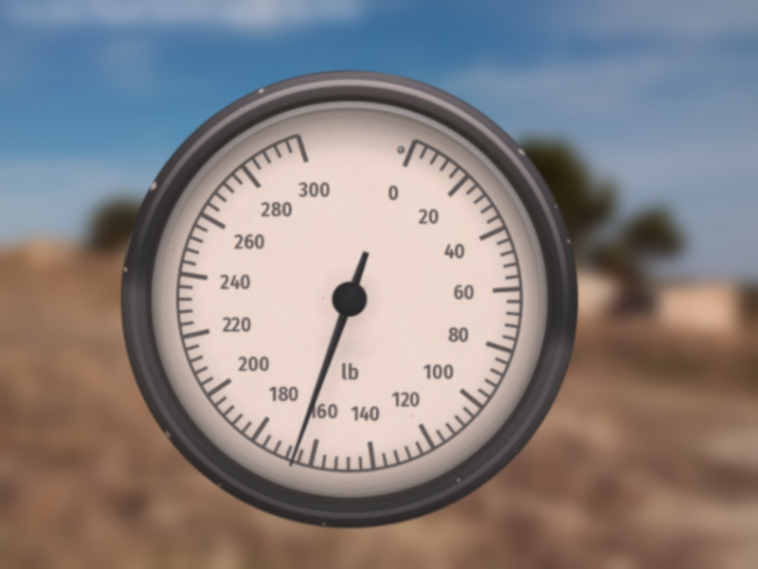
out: **166** lb
